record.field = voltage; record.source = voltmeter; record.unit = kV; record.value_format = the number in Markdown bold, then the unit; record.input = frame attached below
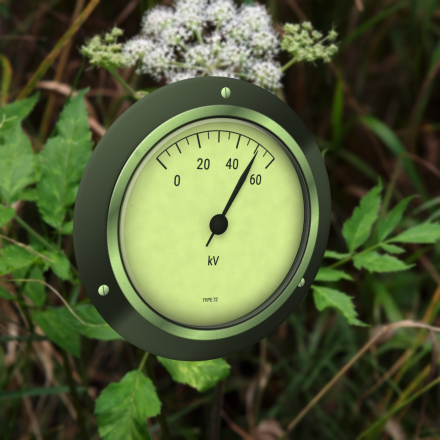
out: **50** kV
